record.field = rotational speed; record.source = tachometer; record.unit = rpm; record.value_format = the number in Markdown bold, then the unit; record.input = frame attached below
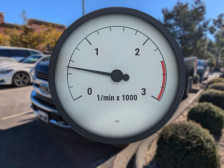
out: **500** rpm
